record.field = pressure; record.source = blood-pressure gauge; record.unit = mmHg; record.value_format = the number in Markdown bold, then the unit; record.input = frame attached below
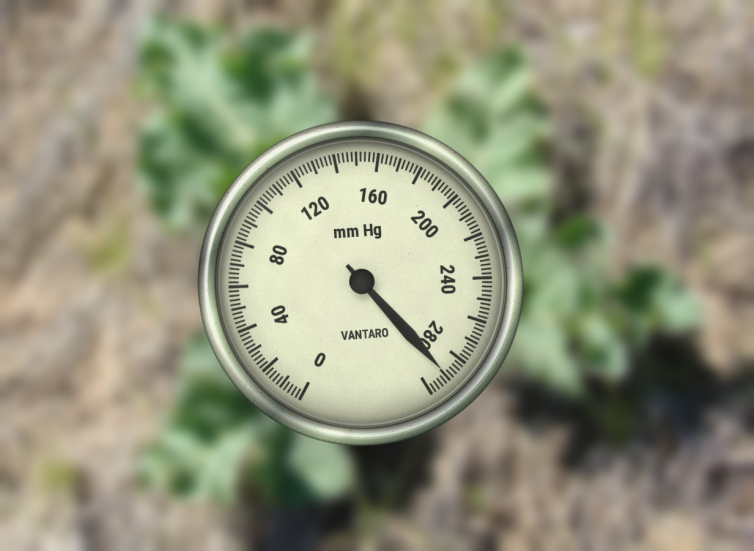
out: **290** mmHg
